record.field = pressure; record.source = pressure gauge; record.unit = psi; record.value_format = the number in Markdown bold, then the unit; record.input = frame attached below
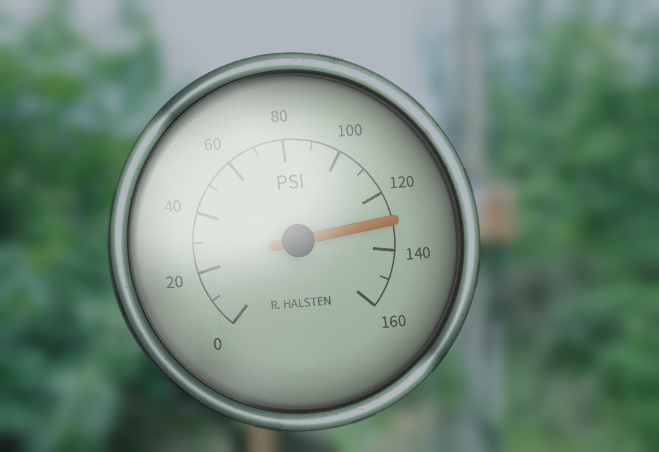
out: **130** psi
